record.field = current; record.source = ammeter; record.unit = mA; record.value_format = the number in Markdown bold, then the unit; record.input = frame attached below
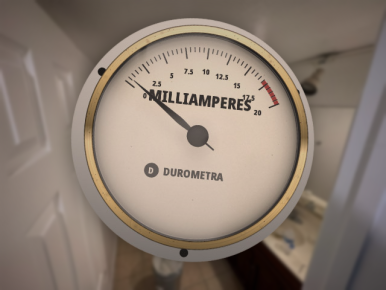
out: **0.5** mA
